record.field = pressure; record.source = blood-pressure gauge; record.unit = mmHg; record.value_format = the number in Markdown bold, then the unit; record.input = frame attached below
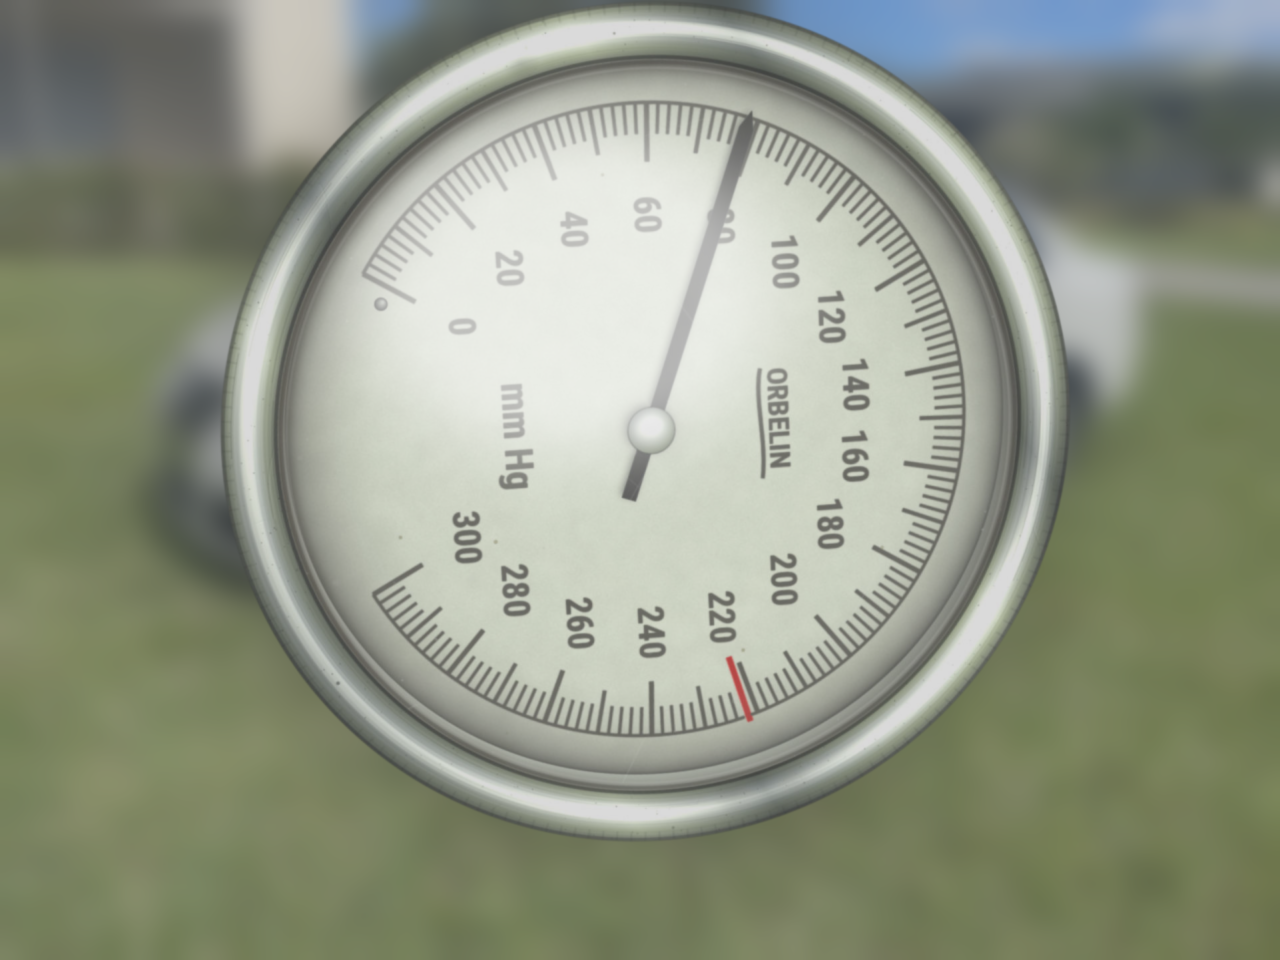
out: **78** mmHg
